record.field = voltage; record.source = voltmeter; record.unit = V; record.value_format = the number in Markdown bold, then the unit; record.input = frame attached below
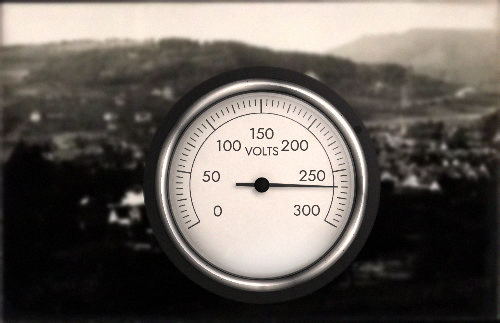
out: **265** V
